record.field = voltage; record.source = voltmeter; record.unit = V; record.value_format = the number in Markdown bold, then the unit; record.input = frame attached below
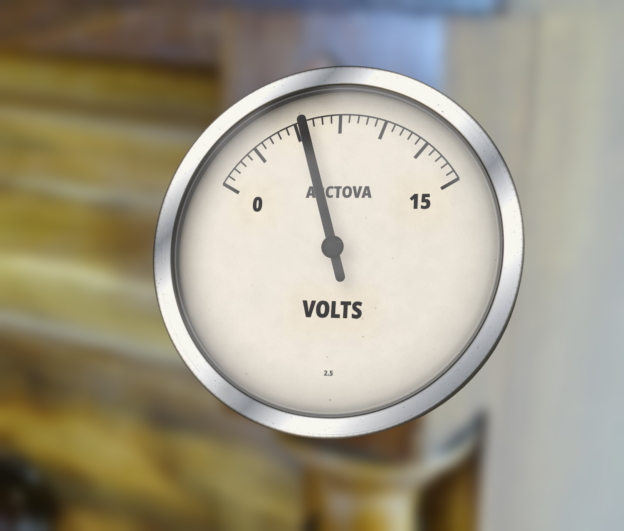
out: **5.5** V
